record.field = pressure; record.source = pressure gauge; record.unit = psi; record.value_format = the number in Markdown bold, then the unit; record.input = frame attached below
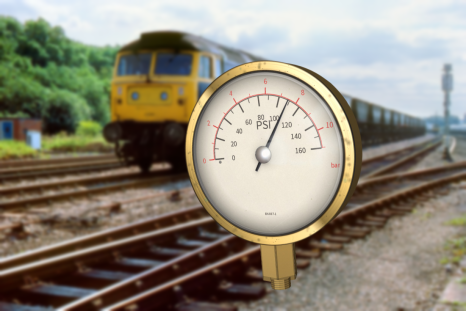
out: **110** psi
